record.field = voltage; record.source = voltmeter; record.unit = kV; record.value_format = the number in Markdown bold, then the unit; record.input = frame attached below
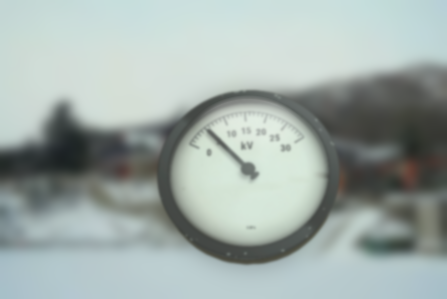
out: **5** kV
